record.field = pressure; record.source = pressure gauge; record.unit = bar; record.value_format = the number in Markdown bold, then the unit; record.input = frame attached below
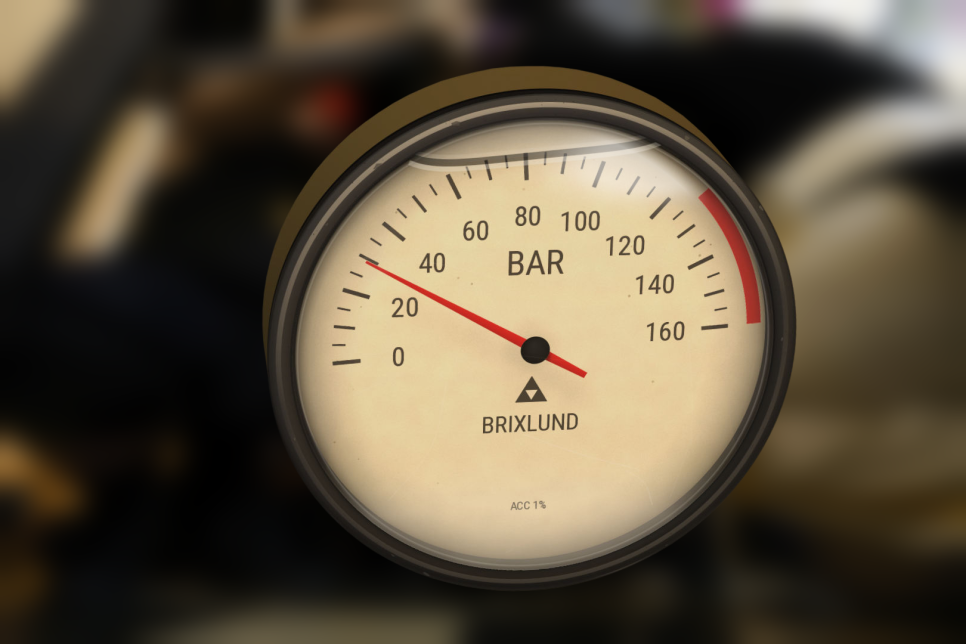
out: **30** bar
